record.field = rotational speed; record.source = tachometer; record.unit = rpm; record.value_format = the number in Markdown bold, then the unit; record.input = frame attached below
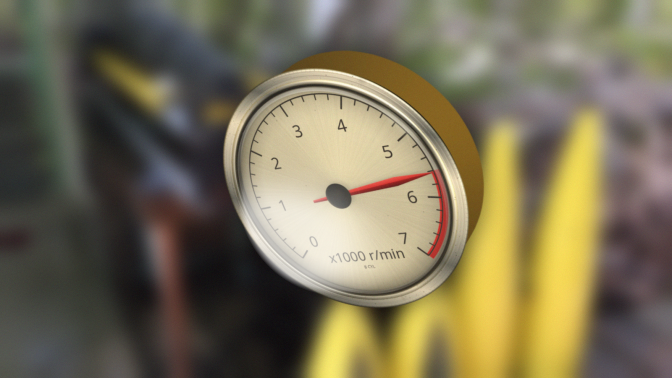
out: **5600** rpm
